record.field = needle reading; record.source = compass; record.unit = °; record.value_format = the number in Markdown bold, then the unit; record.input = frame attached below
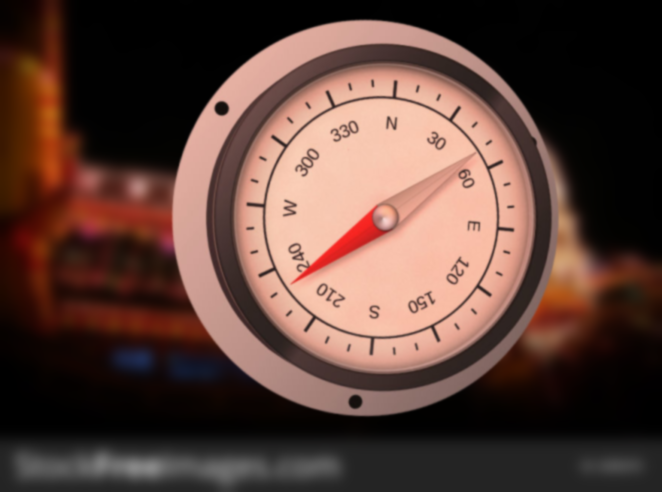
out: **230** °
